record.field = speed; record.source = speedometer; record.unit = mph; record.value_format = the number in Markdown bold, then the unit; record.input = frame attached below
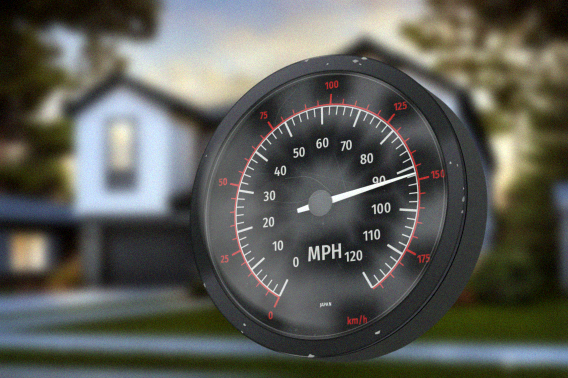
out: **92** mph
